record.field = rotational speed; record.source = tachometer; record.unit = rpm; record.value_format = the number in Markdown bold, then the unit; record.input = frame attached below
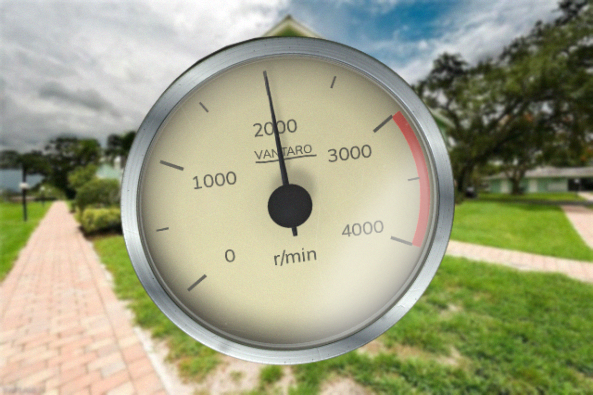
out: **2000** rpm
